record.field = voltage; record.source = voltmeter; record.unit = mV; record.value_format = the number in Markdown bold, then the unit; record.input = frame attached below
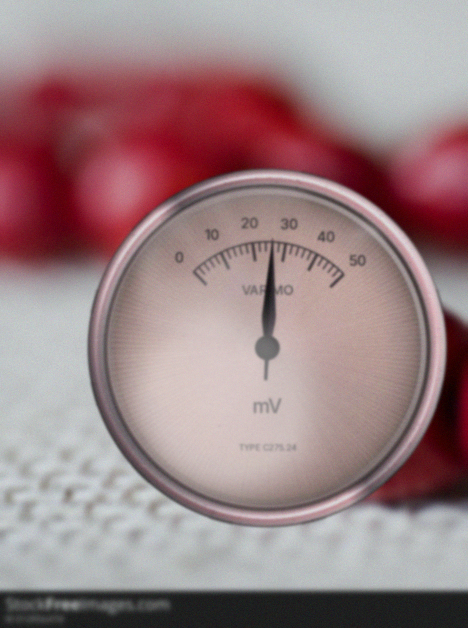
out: **26** mV
